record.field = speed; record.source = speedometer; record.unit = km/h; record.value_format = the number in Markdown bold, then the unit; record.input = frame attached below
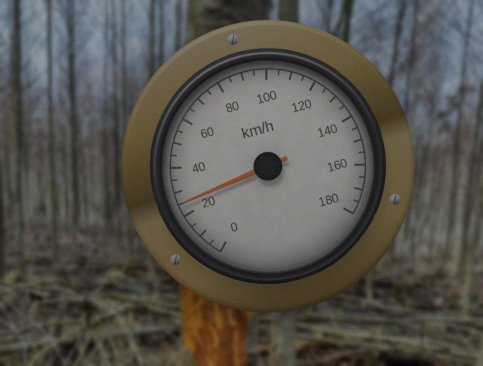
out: **25** km/h
